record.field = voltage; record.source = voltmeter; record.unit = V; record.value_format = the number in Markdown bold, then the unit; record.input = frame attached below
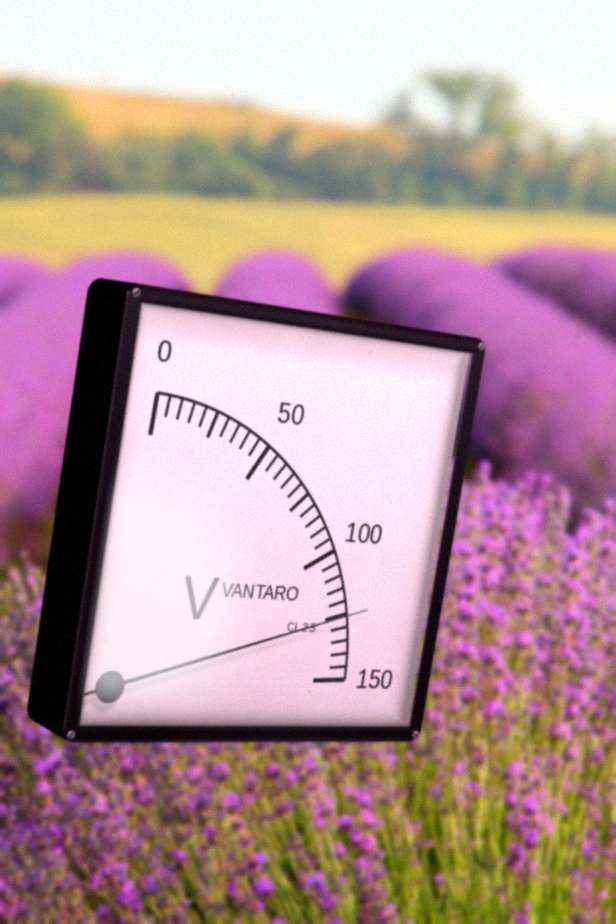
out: **125** V
